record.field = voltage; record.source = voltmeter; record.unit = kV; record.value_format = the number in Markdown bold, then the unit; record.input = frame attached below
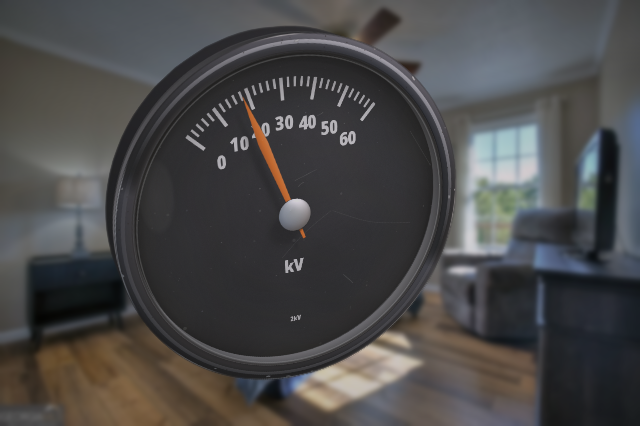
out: **18** kV
